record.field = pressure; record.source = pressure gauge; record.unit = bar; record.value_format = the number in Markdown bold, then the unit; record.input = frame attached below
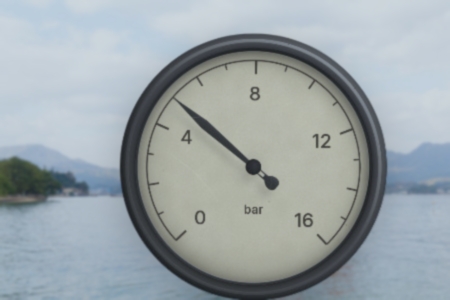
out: **5** bar
